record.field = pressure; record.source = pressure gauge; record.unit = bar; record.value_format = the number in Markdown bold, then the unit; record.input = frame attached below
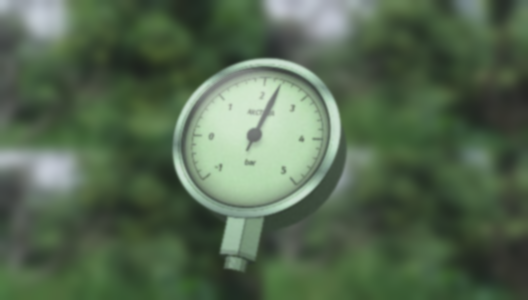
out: **2.4** bar
